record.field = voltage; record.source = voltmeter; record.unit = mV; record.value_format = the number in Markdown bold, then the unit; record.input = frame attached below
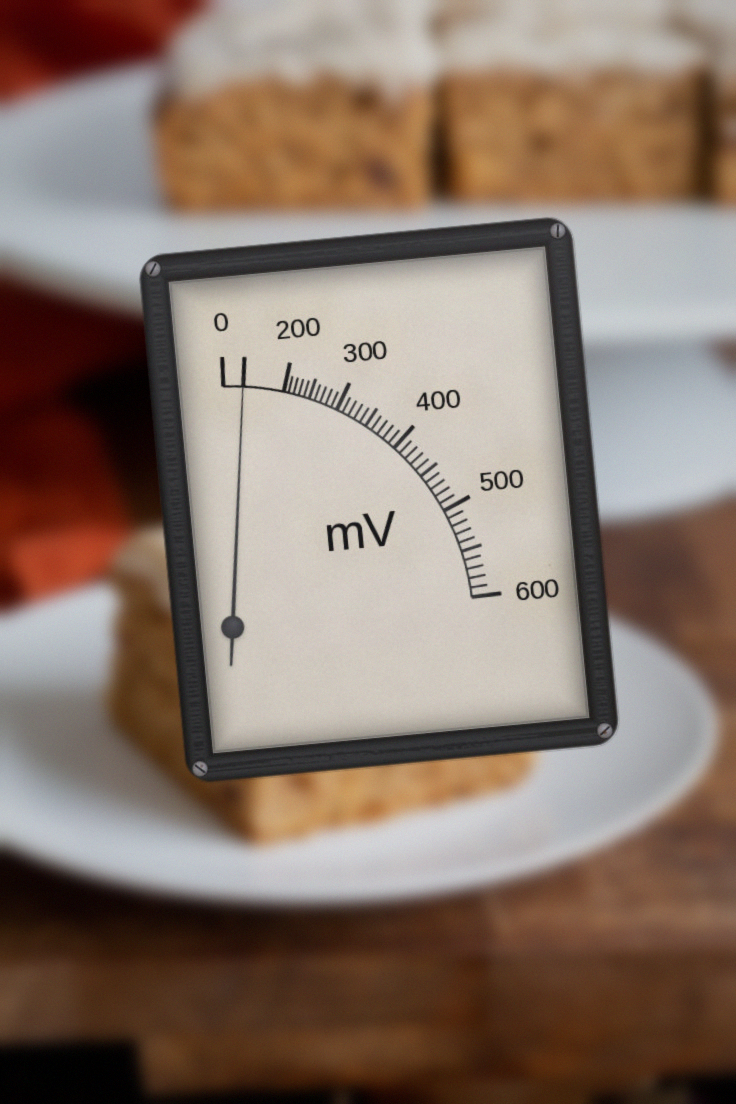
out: **100** mV
